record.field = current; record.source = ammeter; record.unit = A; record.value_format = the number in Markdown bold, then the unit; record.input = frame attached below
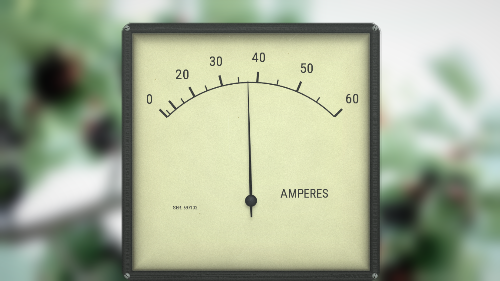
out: **37.5** A
